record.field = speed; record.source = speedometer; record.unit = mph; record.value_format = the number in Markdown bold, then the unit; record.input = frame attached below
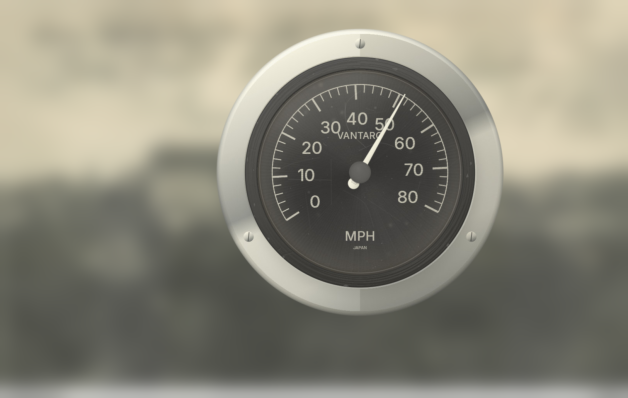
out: **51** mph
